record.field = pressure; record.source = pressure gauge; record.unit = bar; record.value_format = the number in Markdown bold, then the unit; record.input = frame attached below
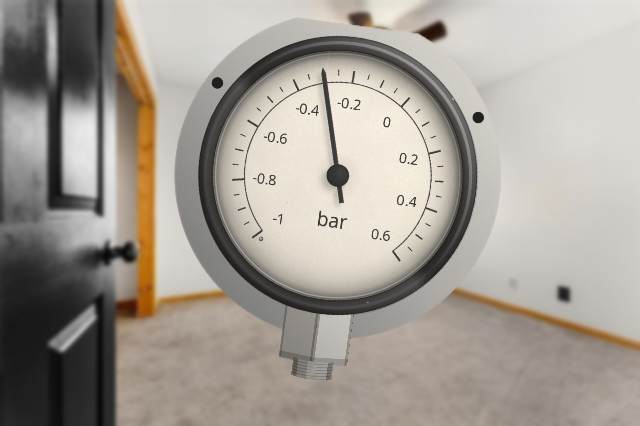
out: **-0.3** bar
